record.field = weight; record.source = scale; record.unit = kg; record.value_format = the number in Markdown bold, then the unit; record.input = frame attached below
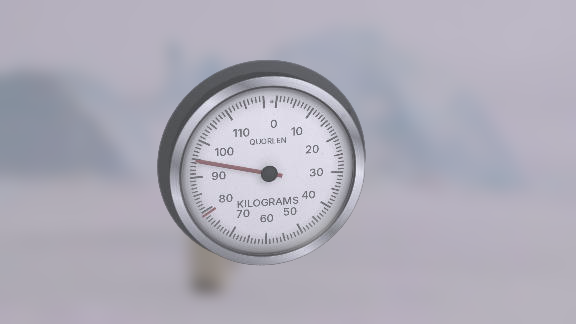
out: **95** kg
